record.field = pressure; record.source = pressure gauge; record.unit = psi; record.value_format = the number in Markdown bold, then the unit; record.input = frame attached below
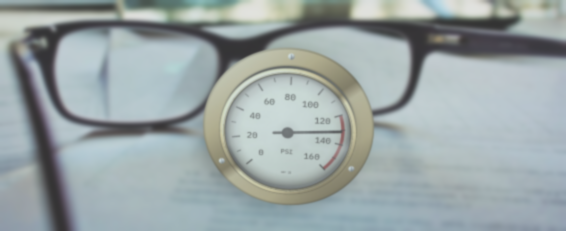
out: **130** psi
